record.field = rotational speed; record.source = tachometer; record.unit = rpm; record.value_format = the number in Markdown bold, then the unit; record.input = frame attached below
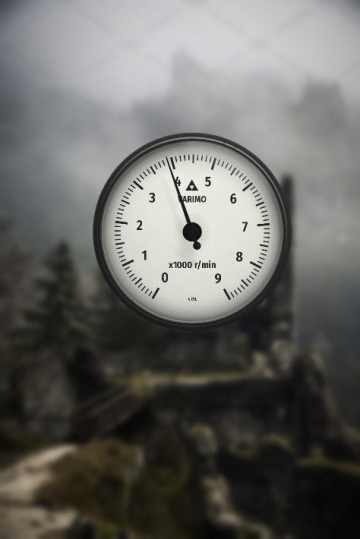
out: **3900** rpm
